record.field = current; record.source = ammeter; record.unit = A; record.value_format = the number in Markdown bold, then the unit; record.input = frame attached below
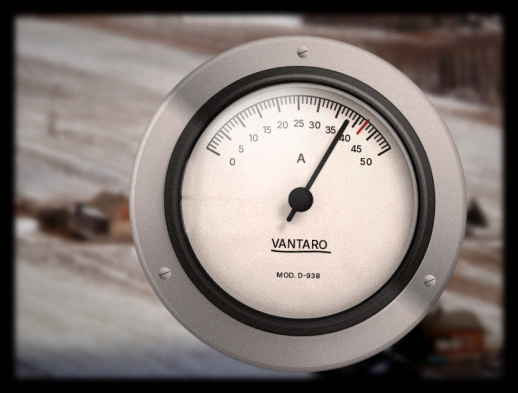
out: **38** A
